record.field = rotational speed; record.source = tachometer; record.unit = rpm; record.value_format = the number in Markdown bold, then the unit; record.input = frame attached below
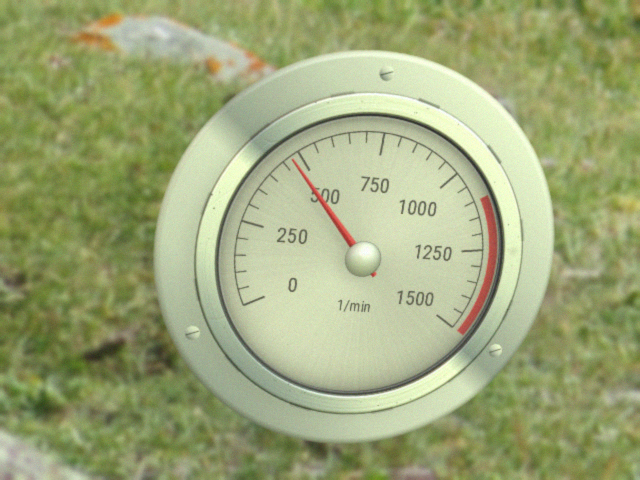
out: **475** rpm
